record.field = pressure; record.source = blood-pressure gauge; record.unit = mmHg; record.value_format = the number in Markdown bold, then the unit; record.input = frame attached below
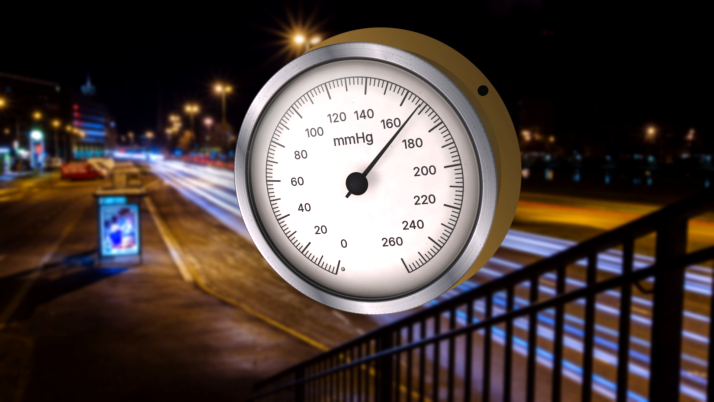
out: **168** mmHg
